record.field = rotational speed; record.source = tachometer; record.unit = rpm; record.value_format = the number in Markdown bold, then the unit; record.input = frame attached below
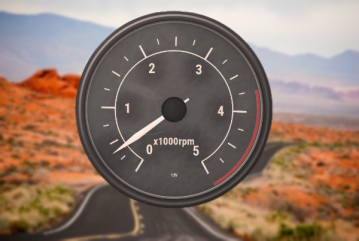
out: **375** rpm
